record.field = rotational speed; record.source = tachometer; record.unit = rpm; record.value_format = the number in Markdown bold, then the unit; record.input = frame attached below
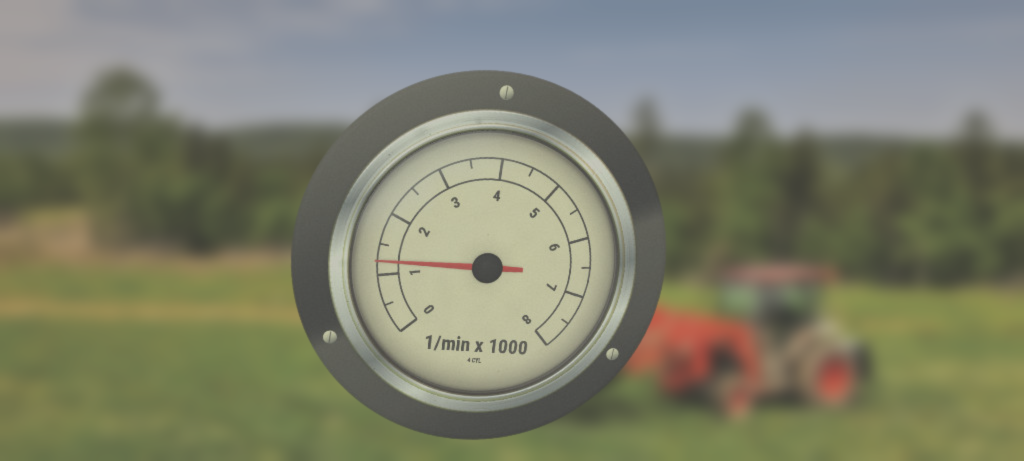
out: **1250** rpm
